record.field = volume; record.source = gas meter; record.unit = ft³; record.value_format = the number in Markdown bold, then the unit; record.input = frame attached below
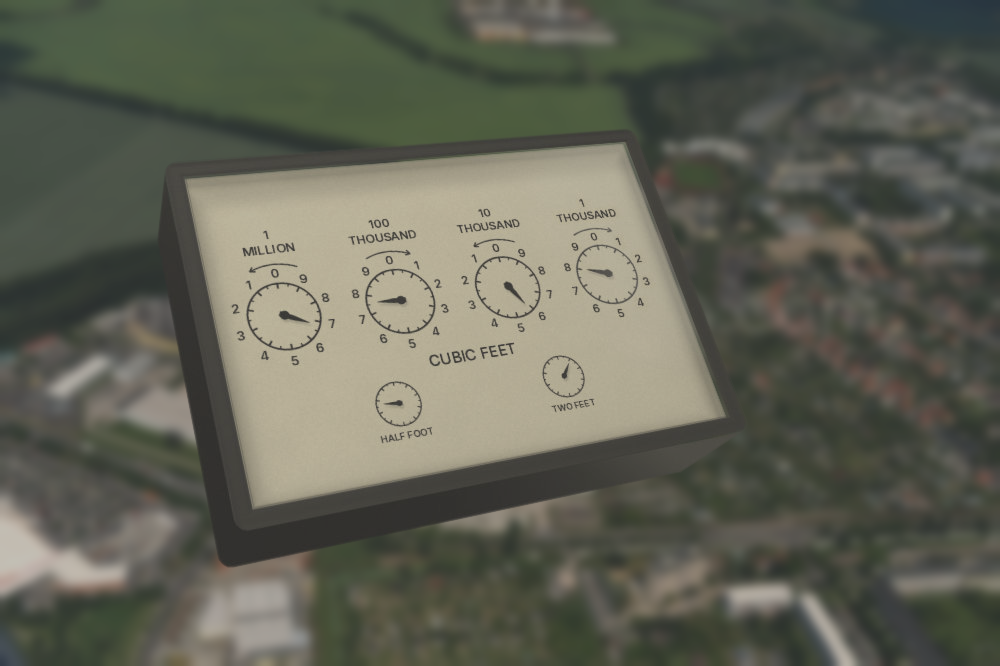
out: **675800** ft³
